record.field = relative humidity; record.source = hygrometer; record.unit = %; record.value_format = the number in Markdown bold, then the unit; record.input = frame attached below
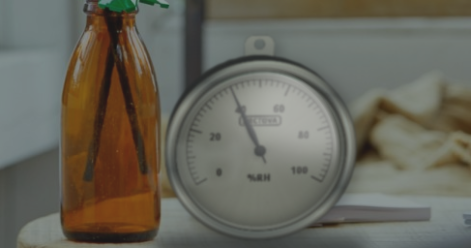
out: **40** %
